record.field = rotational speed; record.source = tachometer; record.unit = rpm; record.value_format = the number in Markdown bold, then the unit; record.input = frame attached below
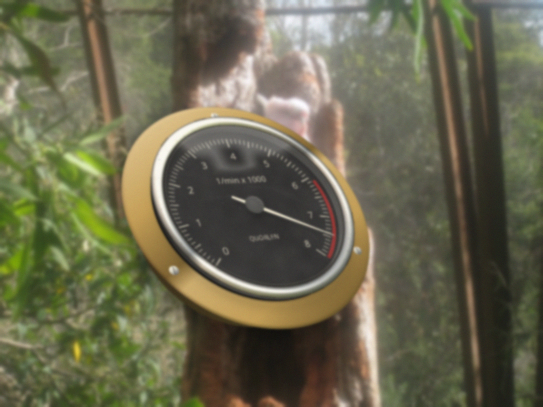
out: **7500** rpm
